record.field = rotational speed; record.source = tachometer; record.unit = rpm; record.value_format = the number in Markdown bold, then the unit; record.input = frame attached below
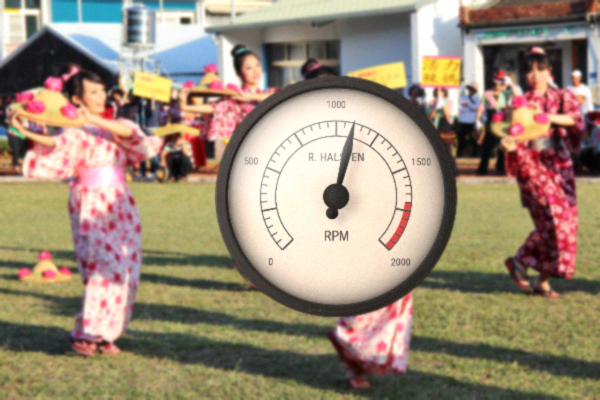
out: **1100** rpm
